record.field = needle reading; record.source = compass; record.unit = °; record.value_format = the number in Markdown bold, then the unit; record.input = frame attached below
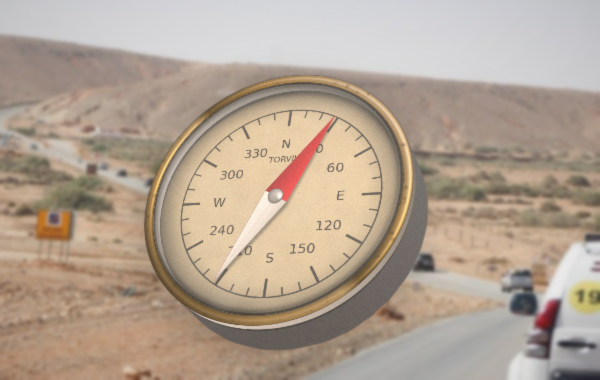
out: **30** °
